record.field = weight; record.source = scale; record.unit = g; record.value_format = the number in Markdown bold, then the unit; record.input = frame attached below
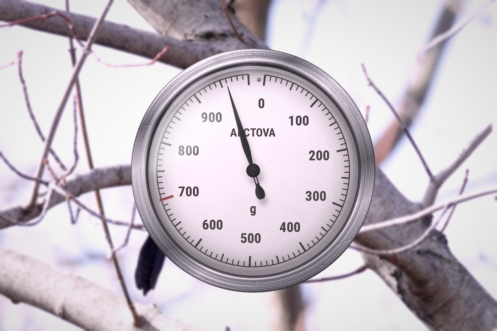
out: **960** g
